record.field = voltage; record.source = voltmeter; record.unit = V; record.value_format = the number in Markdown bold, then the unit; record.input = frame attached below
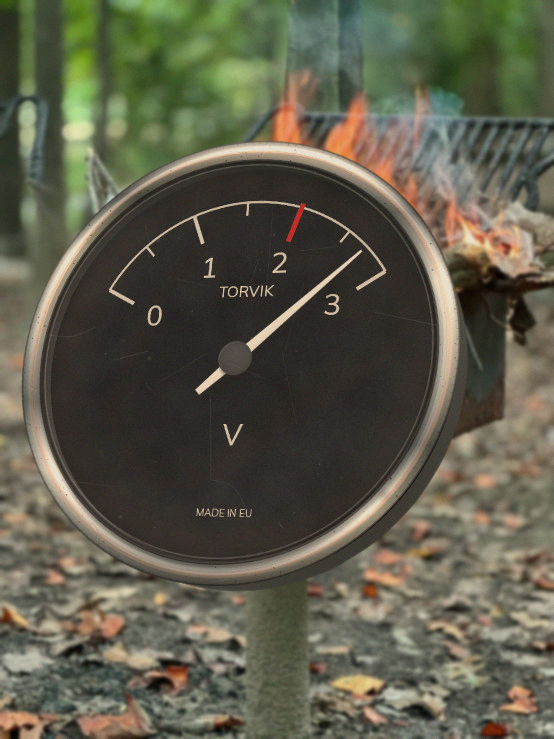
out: **2.75** V
